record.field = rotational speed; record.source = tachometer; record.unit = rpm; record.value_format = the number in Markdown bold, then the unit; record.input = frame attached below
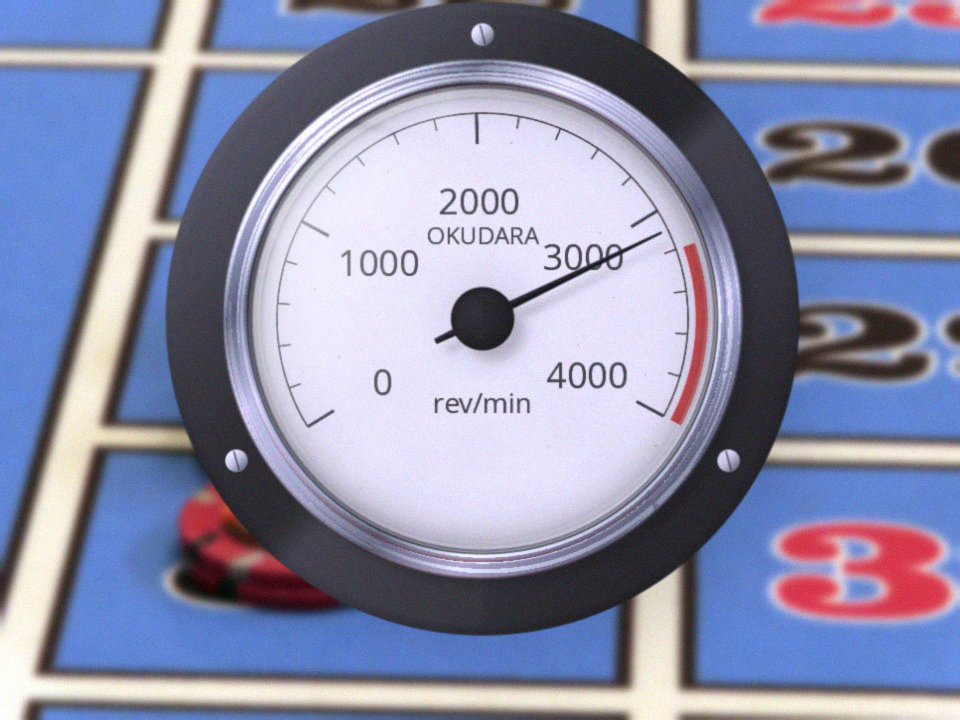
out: **3100** rpm
